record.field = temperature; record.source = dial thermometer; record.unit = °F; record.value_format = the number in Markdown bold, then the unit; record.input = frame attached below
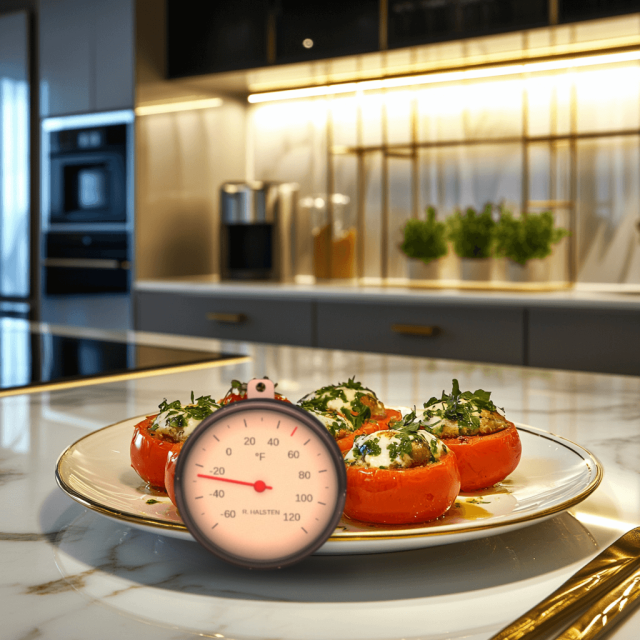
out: **-25** °F
